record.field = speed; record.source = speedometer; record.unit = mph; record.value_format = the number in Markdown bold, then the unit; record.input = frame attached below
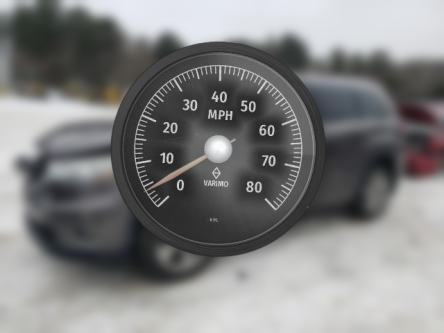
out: **4** mph
